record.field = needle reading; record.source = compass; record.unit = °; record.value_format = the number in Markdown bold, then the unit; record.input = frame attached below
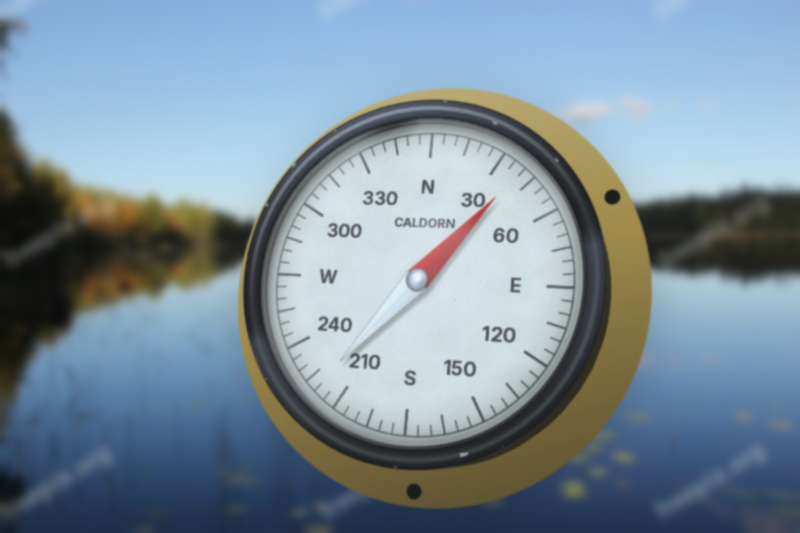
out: **40** °
